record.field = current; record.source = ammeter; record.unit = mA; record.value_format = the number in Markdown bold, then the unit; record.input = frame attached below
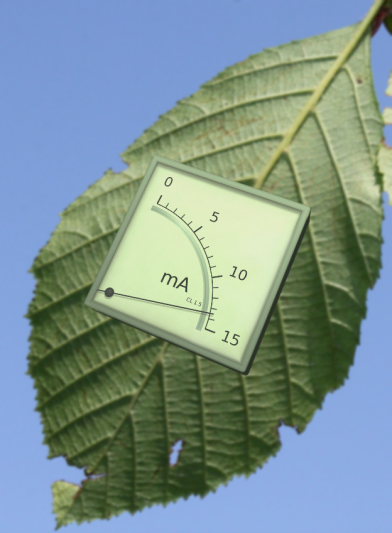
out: **13.5** mA
